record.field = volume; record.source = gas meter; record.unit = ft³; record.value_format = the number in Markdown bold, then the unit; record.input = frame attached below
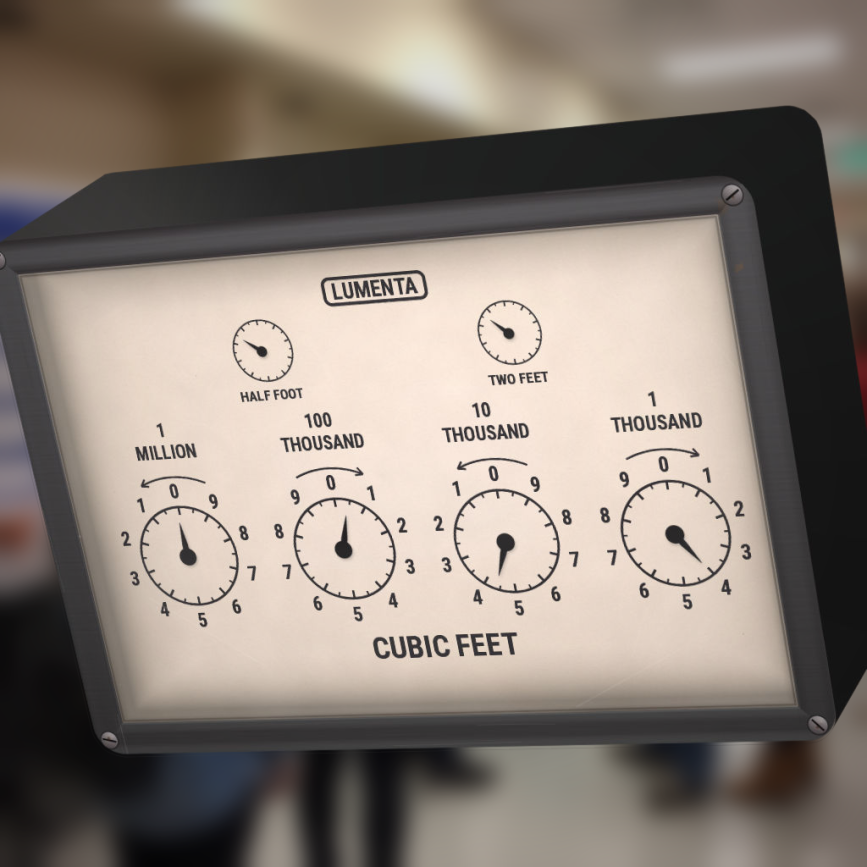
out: **4400** ft³
